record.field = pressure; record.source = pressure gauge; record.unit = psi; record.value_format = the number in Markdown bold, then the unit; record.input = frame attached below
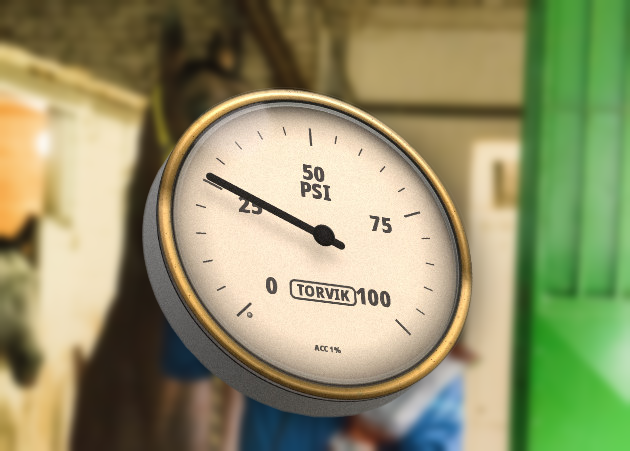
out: **25** psi
